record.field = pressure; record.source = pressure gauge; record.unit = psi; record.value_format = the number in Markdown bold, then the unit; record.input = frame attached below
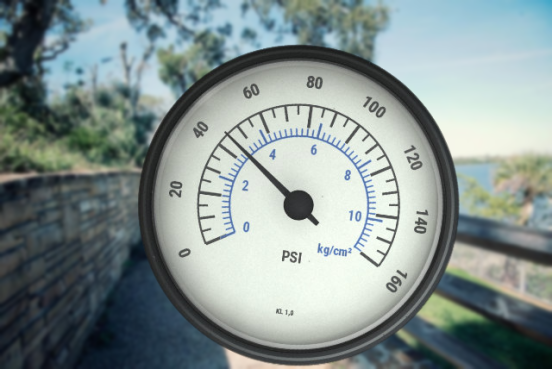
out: **45** psi
